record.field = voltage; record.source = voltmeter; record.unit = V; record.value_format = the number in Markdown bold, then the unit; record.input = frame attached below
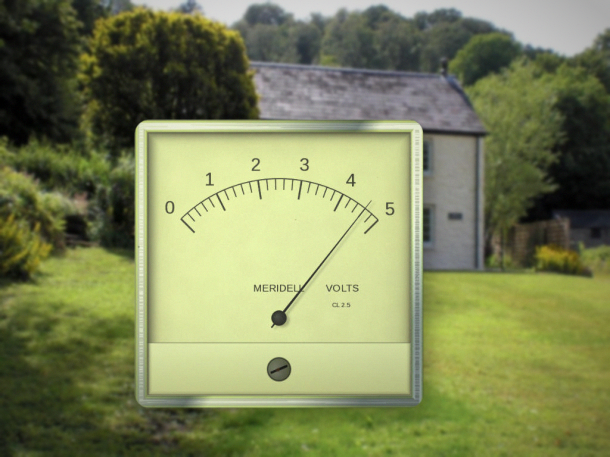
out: **4.6** V
